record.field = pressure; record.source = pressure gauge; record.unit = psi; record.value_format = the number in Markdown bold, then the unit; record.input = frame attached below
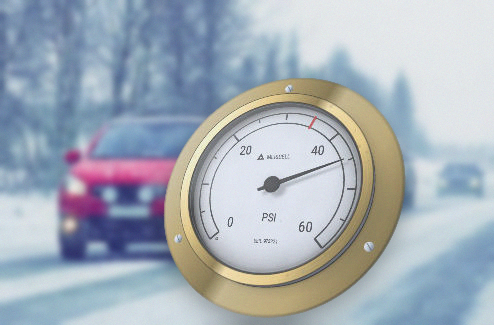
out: **45** psi
